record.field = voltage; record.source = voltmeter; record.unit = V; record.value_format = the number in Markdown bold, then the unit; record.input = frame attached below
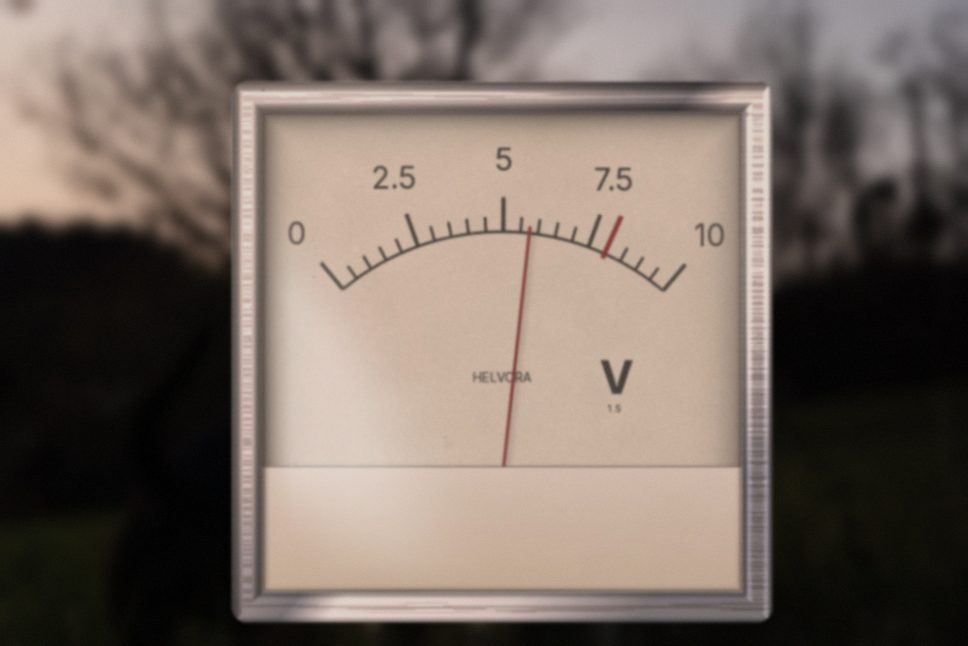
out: **5.75** V
